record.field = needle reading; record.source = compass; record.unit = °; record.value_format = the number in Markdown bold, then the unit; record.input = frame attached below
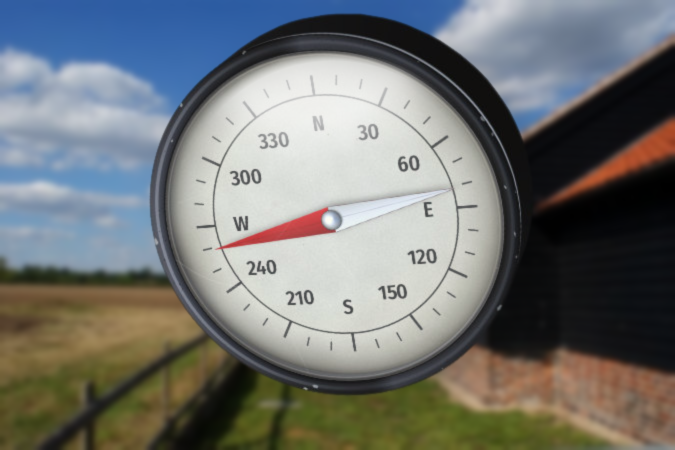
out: **260** °
